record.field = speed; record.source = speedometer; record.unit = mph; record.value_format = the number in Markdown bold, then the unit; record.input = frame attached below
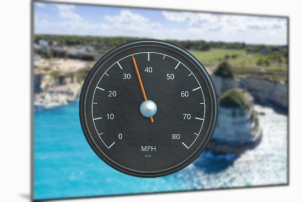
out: **35** mph
